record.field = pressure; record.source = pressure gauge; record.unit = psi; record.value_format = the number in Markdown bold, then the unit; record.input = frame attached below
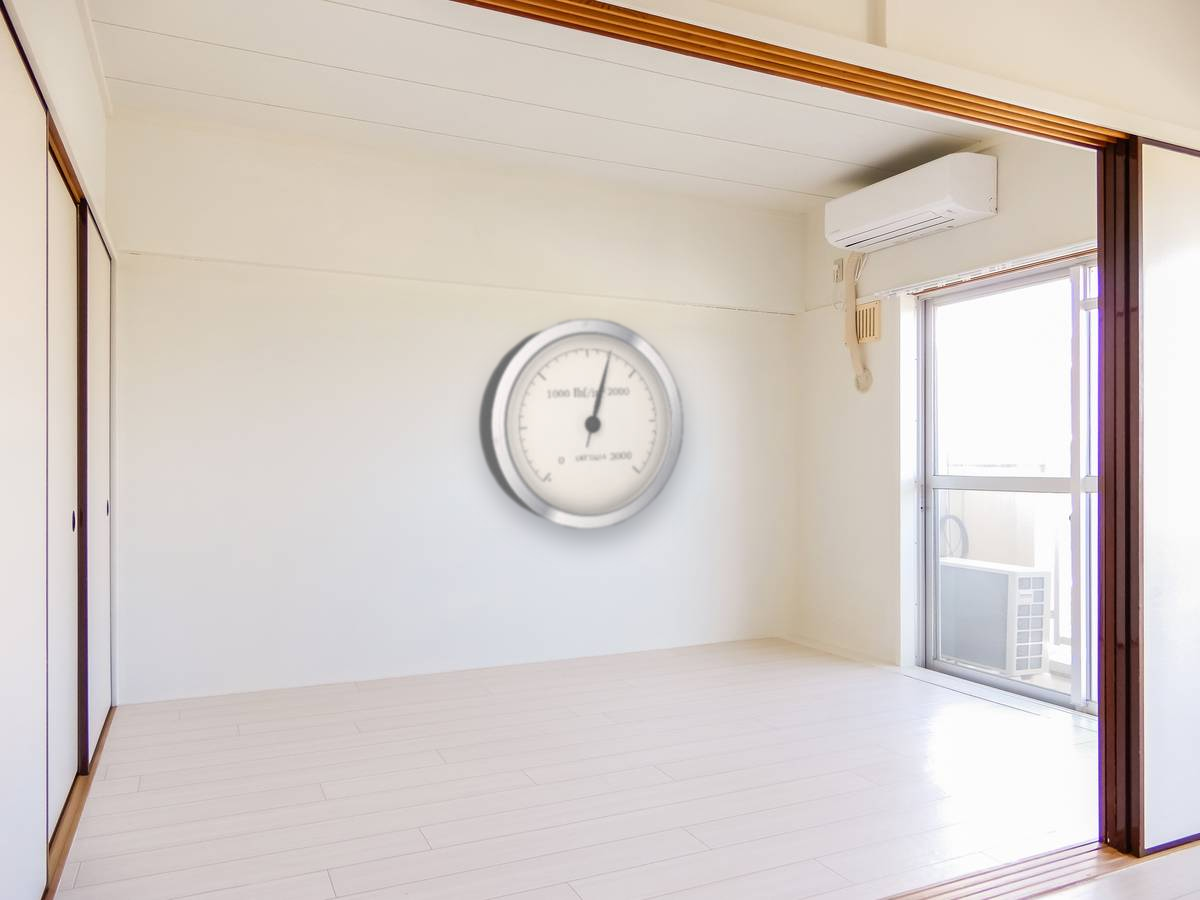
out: **1700** psi
